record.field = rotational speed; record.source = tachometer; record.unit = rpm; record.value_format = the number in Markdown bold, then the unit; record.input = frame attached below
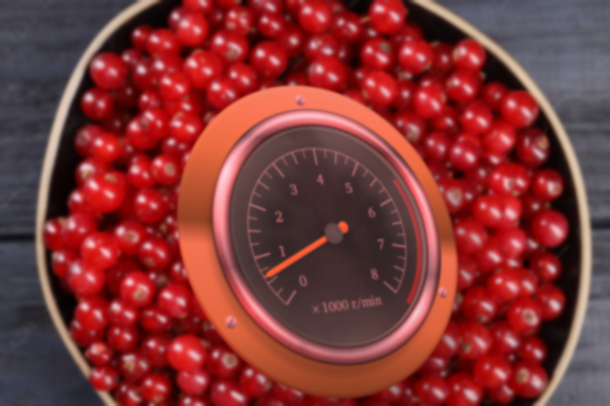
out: **625** rpm
